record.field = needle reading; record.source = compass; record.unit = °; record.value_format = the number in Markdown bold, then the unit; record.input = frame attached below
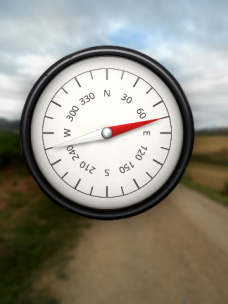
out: **75** °
